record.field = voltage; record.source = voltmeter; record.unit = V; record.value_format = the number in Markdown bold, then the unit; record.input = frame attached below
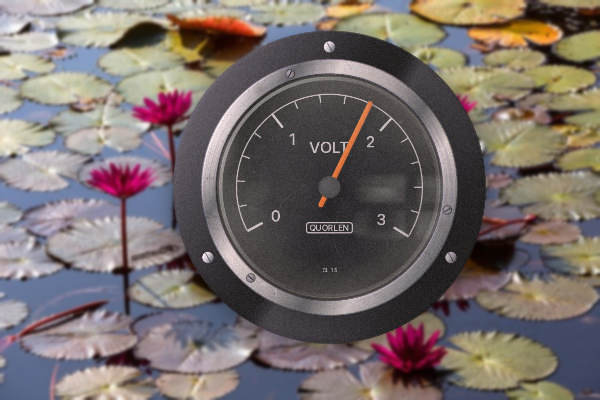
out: **1.8** V
